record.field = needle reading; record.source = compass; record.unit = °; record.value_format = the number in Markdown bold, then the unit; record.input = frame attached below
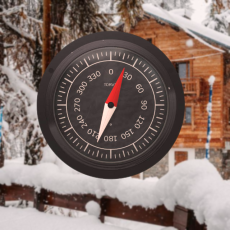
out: **20** °
